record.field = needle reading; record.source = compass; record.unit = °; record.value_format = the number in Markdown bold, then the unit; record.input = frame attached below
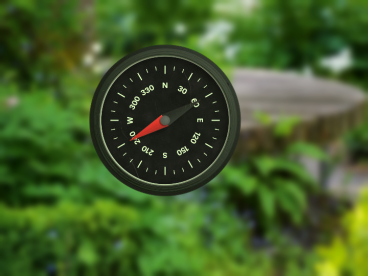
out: **240** °
